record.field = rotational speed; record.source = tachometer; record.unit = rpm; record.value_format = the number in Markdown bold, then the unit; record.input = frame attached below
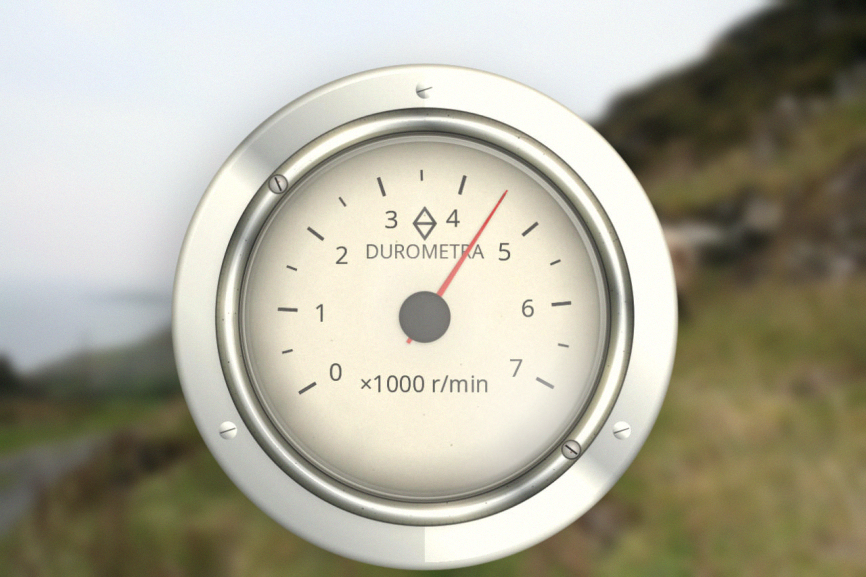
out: **4500** rpm
